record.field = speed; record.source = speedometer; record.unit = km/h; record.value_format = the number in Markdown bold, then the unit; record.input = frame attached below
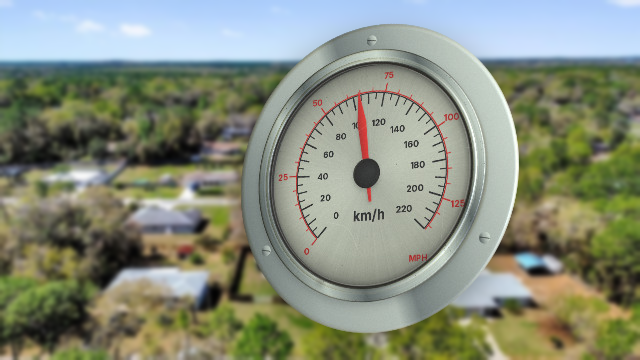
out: **105** km/h
